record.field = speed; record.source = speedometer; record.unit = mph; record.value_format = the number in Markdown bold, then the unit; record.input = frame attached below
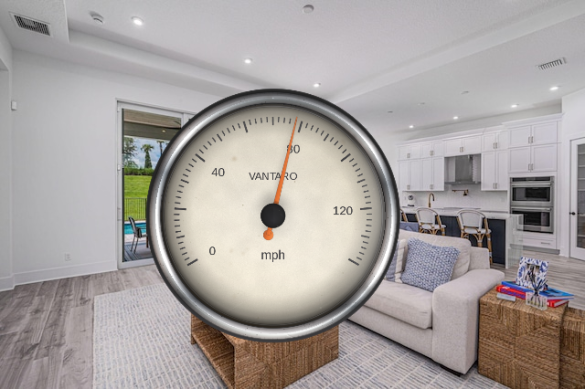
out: **78** mph
